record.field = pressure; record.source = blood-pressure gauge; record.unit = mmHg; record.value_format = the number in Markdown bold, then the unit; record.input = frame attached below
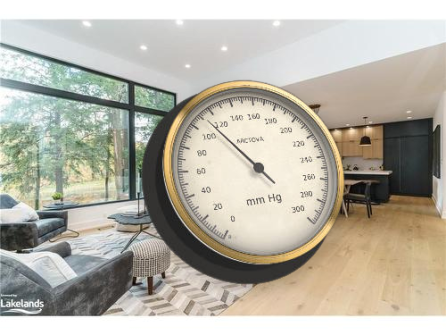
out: **110** mmHg
